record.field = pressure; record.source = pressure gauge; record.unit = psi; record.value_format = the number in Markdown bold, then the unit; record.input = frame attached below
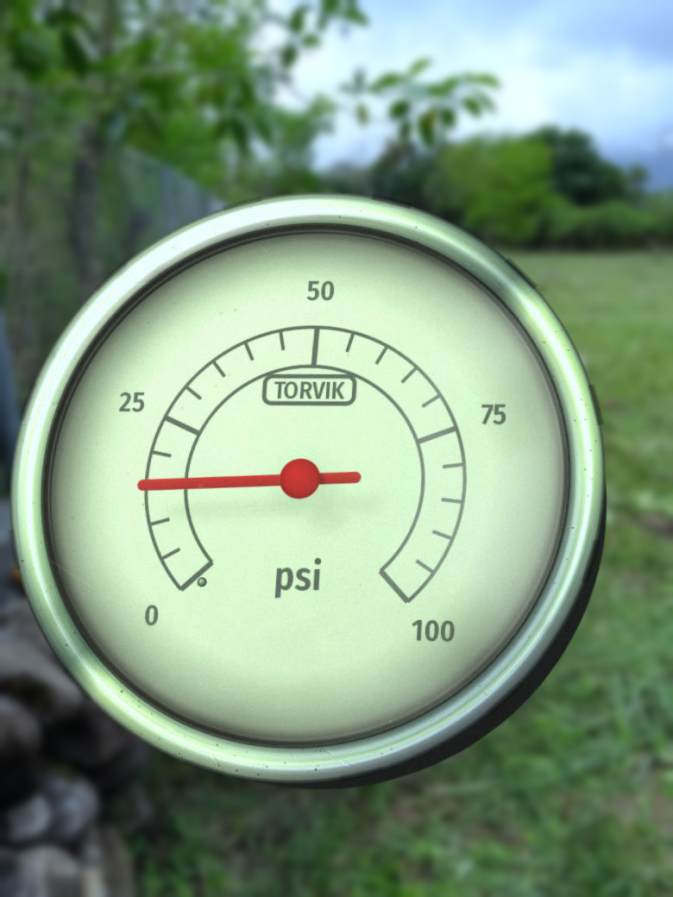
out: **15** psi
